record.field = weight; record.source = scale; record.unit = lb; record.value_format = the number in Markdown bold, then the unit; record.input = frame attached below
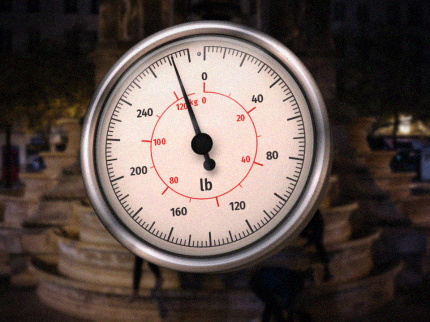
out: **272** lb
